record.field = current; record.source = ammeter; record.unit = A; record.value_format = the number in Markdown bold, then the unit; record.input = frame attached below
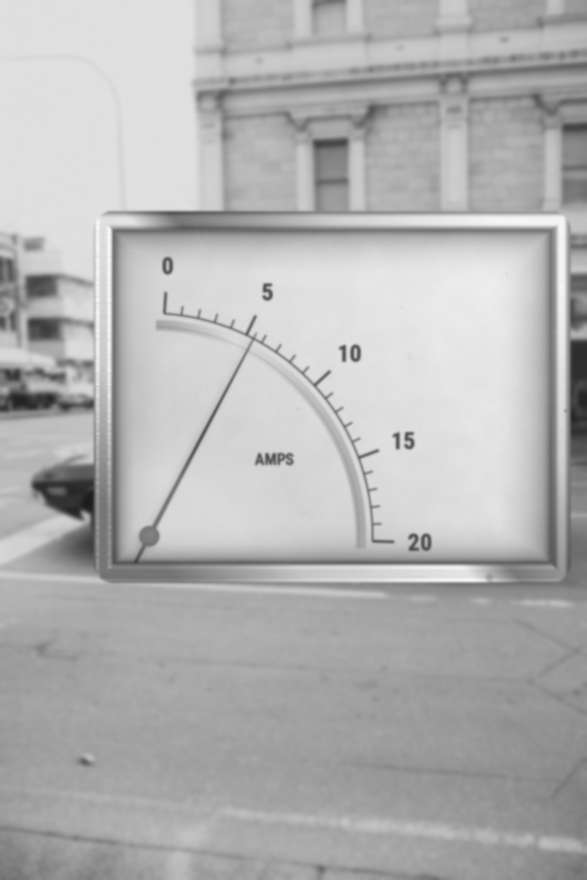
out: **5.5** A
